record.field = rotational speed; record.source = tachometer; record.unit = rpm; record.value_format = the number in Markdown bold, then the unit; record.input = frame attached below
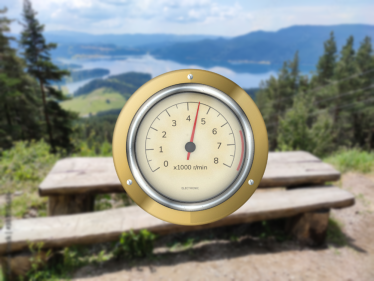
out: **4500** rpm
